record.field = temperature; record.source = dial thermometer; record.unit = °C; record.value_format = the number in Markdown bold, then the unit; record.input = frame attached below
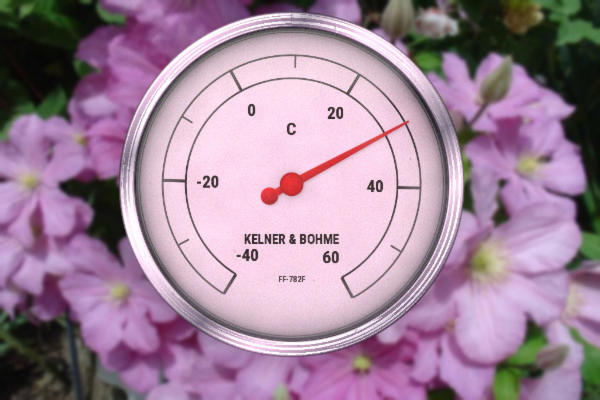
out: **30** °C
